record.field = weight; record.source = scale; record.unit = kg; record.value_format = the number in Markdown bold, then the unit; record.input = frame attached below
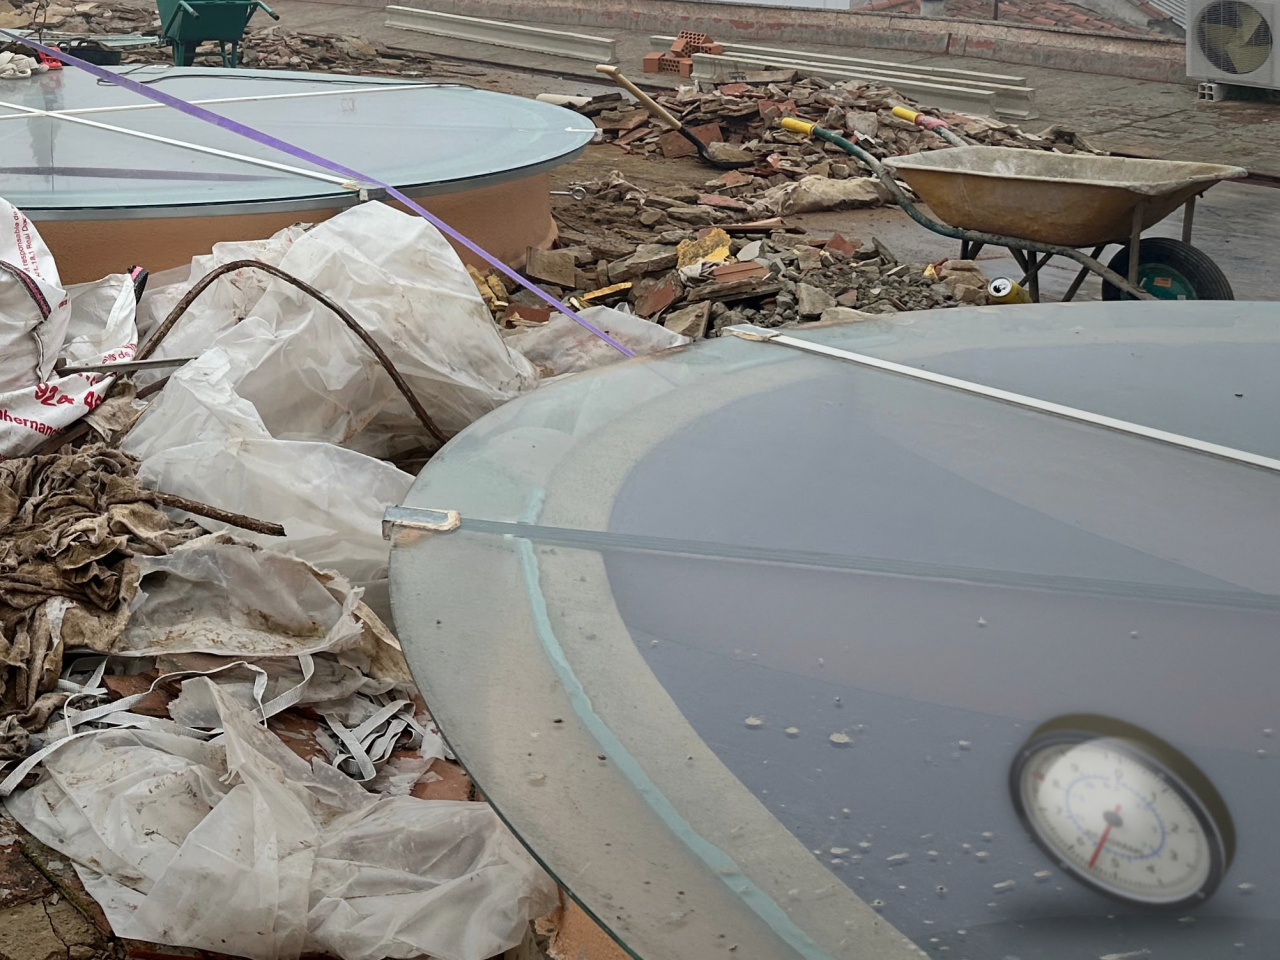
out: **5.5** kg
